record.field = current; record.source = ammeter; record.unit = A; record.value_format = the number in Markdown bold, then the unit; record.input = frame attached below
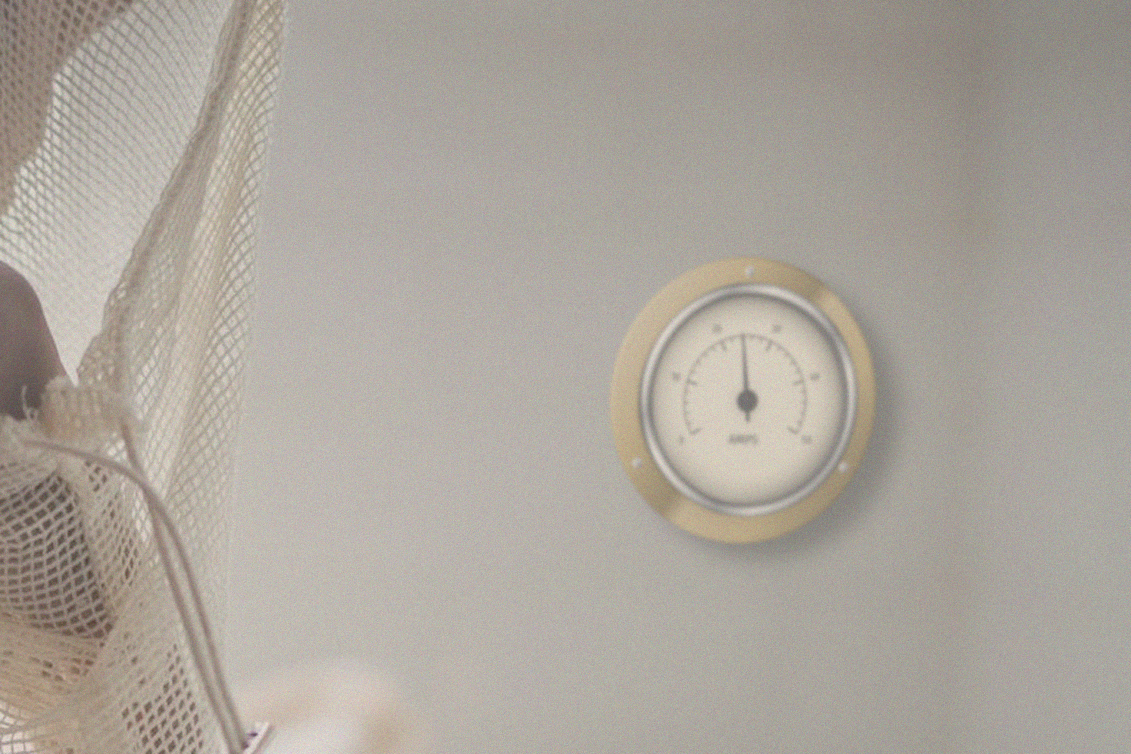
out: **24** A
